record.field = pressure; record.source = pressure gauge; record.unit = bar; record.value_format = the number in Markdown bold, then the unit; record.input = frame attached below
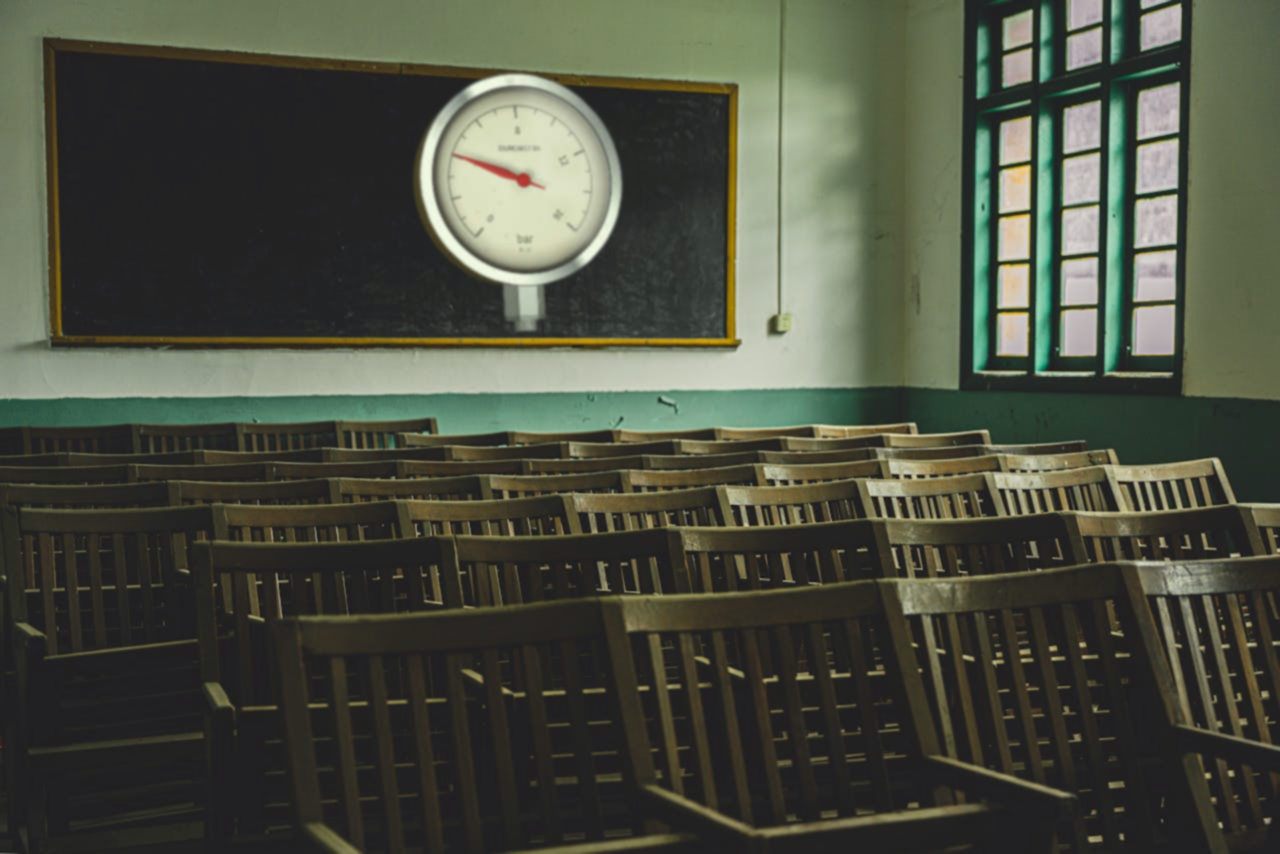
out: **4** bar
